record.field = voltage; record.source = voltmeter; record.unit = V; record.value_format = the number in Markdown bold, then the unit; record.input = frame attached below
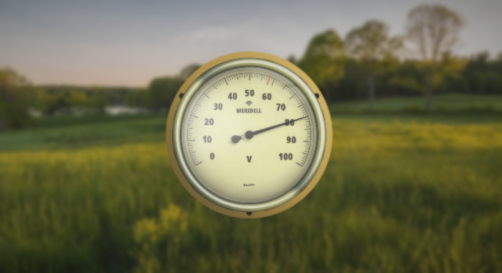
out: **80** V
